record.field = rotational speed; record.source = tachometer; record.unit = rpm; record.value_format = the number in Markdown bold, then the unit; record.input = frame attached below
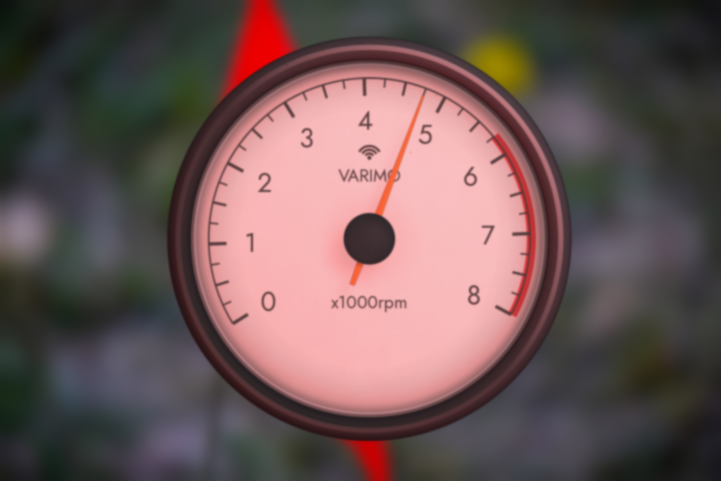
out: **4750** rpm
